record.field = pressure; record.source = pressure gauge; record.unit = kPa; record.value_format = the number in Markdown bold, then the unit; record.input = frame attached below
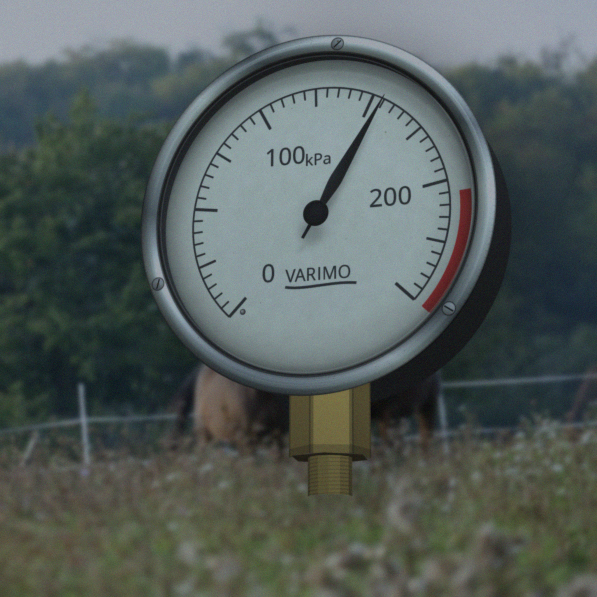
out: **155** kPa
